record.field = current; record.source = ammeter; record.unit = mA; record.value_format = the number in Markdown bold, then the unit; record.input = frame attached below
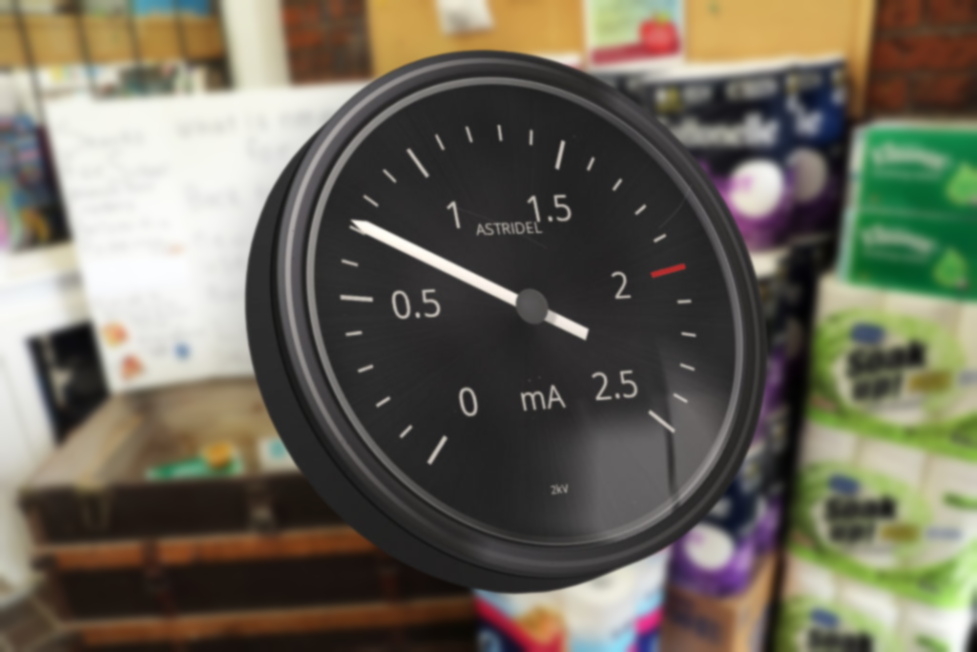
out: **0.7** mA
